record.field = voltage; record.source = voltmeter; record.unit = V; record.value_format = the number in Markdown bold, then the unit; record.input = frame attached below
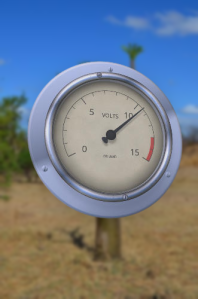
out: **10.5** V
